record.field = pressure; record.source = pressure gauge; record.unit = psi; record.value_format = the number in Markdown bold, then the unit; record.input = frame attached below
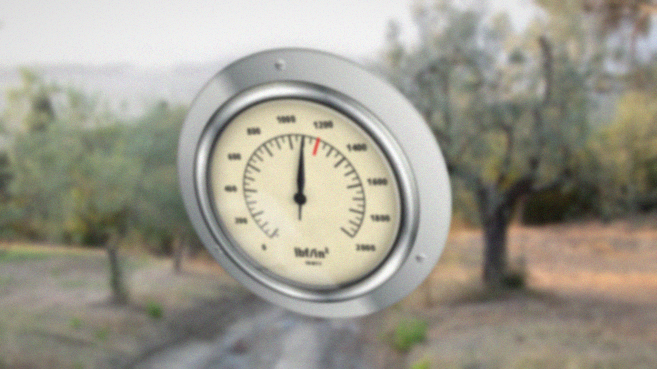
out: **1100** psi
